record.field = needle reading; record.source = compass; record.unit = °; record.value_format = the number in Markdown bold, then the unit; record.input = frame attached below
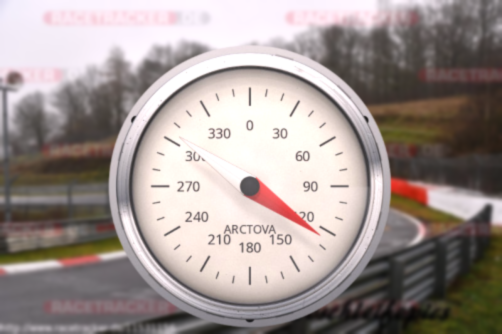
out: **125** °
